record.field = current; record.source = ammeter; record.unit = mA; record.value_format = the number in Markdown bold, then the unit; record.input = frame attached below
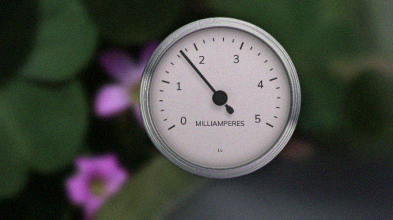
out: **1.7** mA
